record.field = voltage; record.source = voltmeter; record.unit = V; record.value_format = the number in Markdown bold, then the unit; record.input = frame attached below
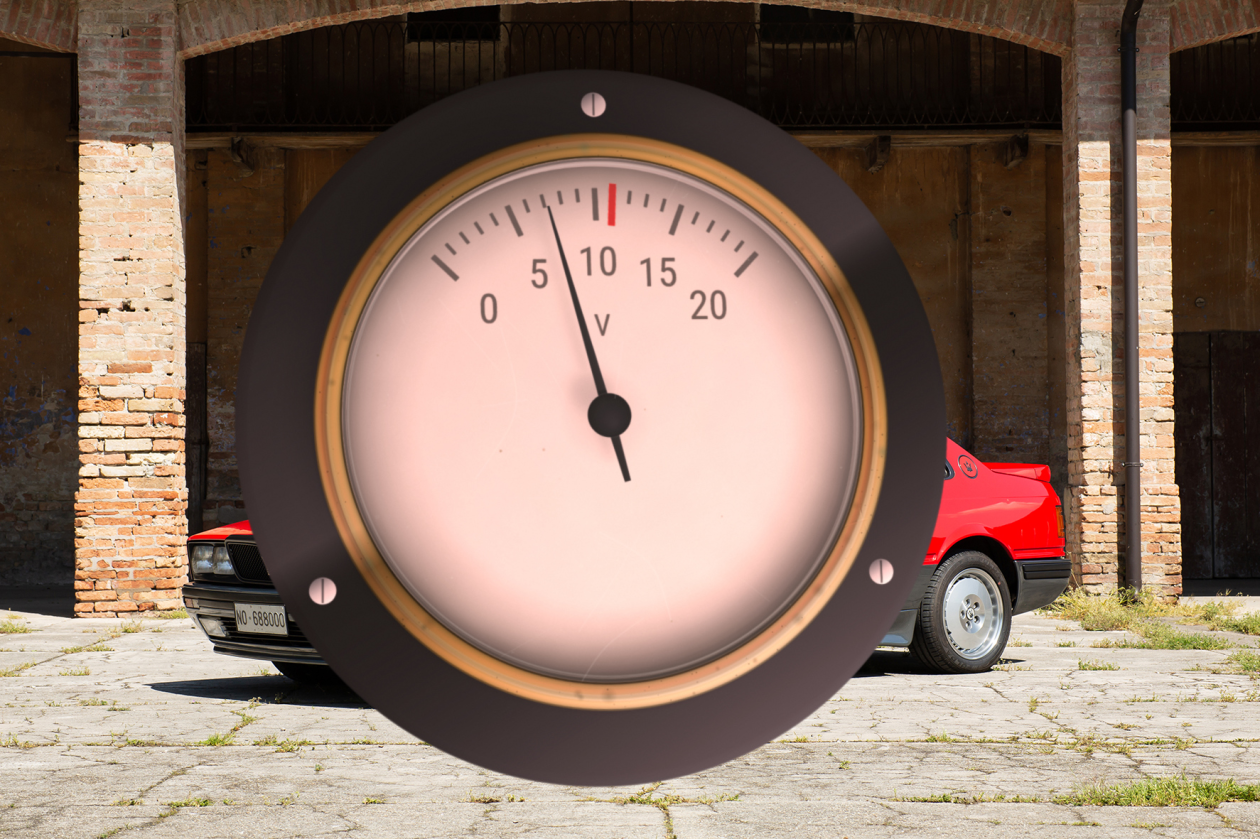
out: **7** V
